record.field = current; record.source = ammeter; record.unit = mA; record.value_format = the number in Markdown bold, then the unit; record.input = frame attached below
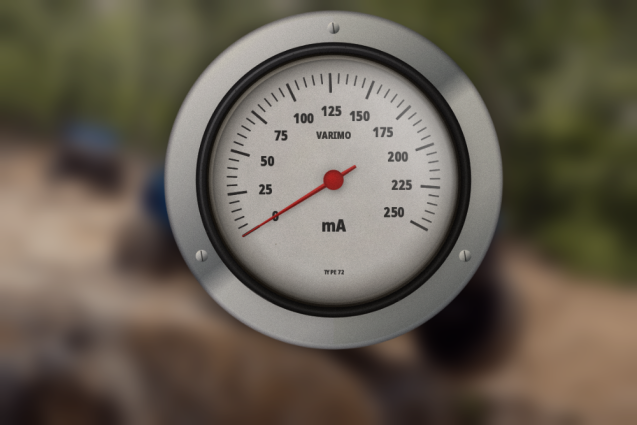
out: **0** mA
